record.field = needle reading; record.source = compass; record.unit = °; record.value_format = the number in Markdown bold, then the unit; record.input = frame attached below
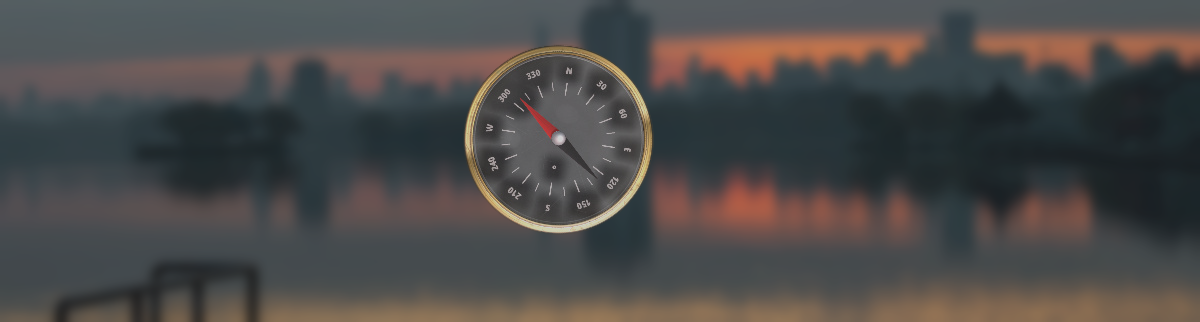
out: **307.5** °
